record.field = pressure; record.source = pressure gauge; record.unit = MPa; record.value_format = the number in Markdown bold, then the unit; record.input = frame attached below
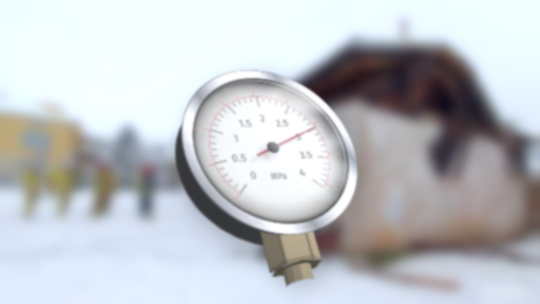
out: **3** MPa
